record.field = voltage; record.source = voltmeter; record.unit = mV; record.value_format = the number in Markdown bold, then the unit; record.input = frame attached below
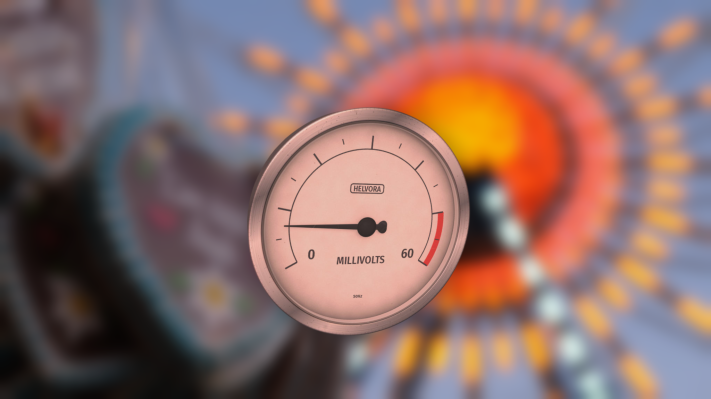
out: **7.5** mV
